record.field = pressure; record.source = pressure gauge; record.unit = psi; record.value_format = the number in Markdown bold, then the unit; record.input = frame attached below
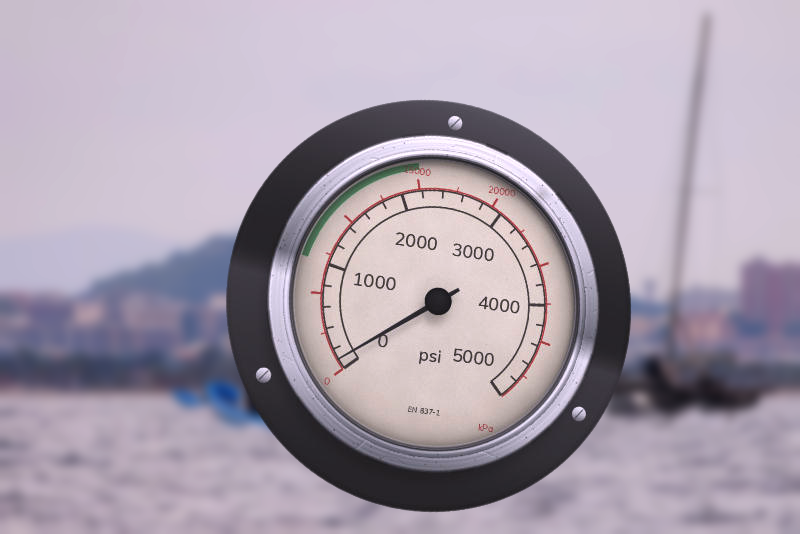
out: **100** psi
